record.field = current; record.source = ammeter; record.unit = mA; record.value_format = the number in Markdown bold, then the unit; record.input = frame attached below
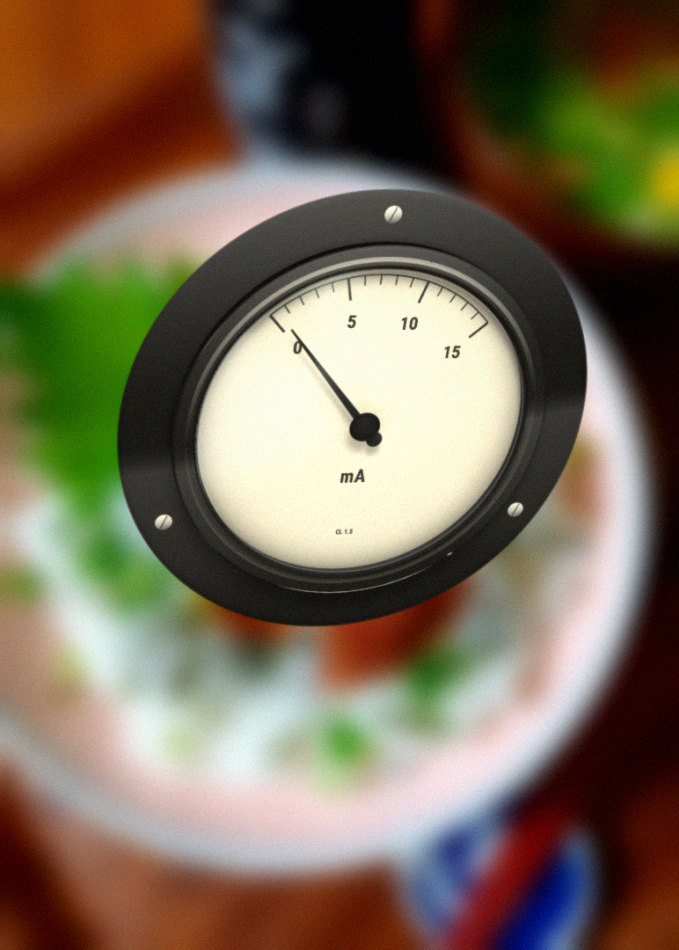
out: **0.5** mA
